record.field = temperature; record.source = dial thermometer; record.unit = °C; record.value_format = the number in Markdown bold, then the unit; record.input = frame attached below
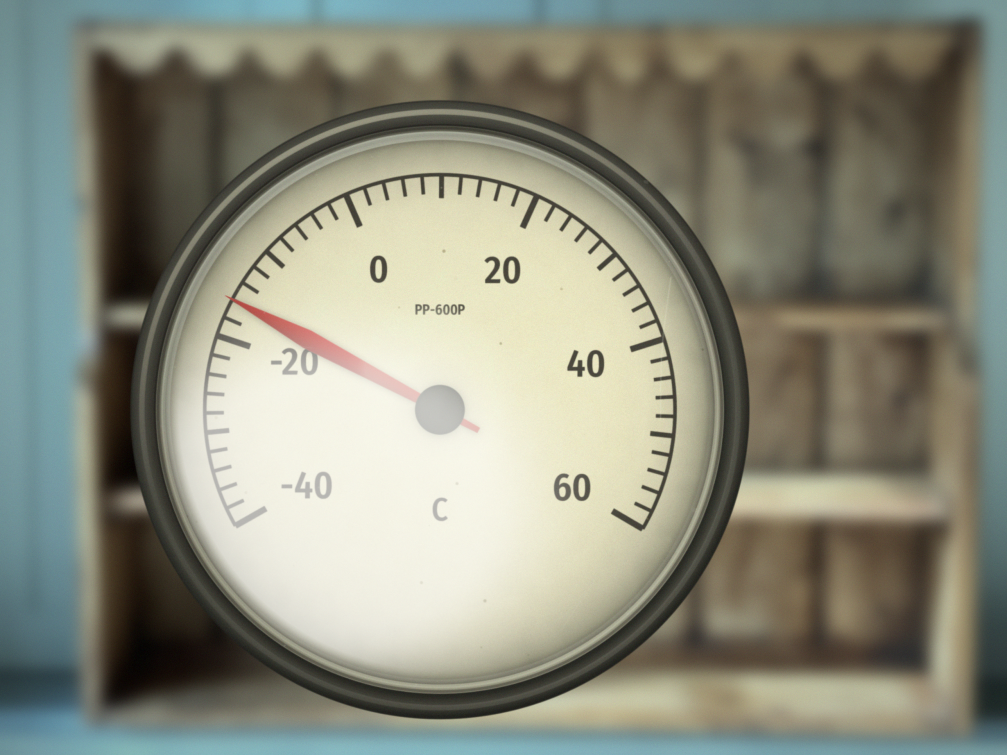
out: **-16** °C
